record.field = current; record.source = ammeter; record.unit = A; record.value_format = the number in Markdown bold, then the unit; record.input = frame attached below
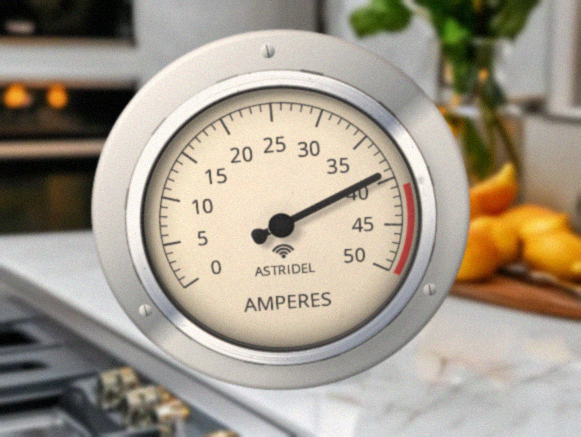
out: **39** A
